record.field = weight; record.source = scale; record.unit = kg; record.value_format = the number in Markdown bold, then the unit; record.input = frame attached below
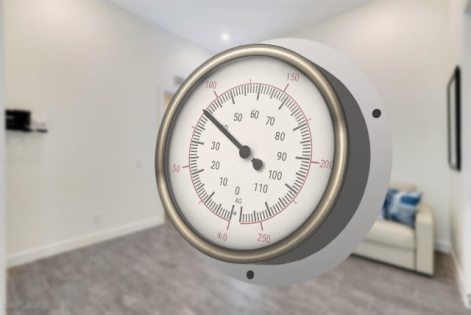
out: **40** kg
